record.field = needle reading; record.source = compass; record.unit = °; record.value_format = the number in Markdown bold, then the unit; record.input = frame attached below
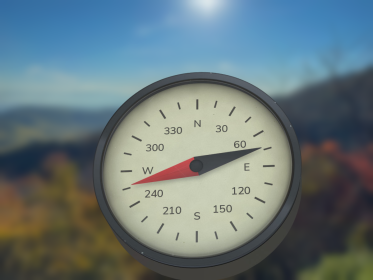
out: **255** °
